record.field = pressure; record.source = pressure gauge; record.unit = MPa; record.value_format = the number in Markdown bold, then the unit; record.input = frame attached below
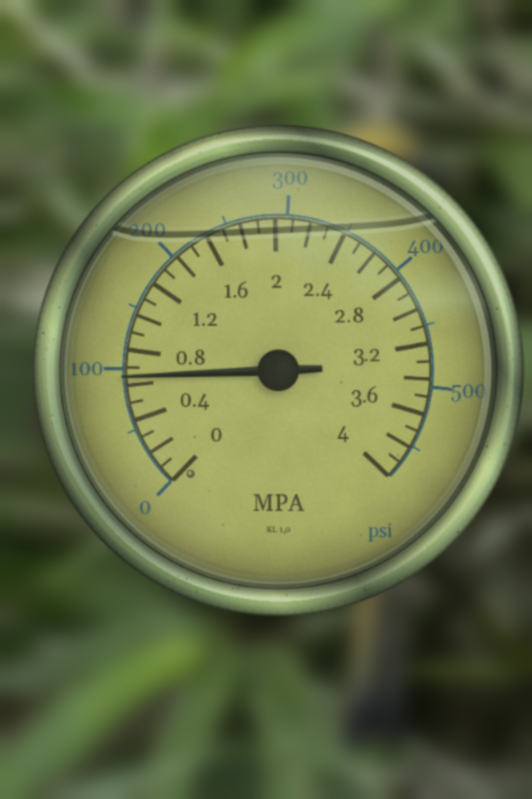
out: **0.65** MPa
